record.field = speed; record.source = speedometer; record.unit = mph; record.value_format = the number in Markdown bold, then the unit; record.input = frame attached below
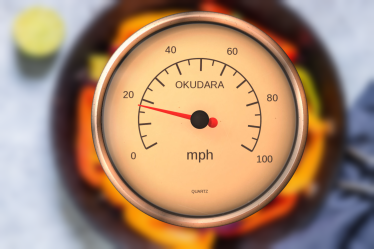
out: **17.5** mph
